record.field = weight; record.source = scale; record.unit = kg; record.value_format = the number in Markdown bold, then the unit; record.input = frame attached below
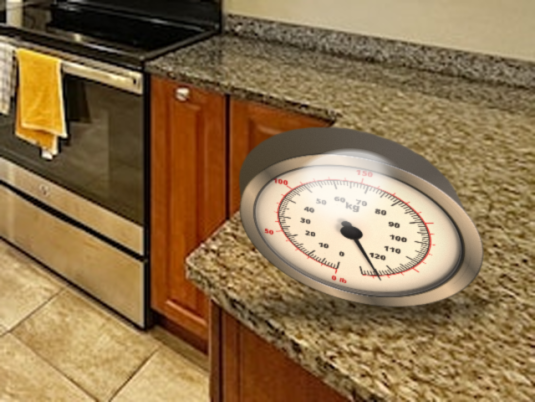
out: **125** kg
